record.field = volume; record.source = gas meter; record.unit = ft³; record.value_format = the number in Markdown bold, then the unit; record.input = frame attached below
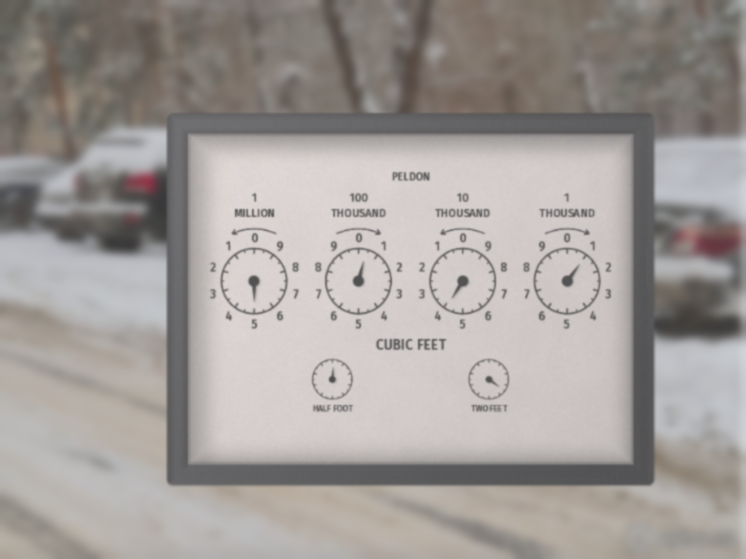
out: **504100** ft³
